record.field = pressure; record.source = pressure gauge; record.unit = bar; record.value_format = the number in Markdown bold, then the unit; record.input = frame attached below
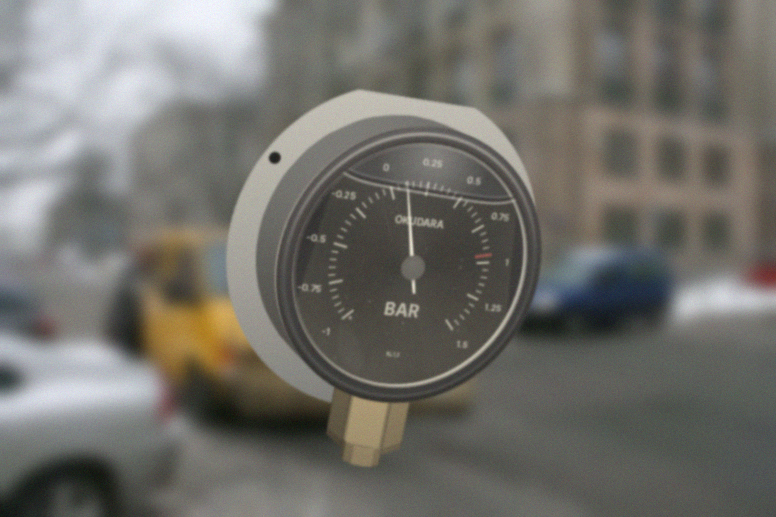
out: **0.1** bar
